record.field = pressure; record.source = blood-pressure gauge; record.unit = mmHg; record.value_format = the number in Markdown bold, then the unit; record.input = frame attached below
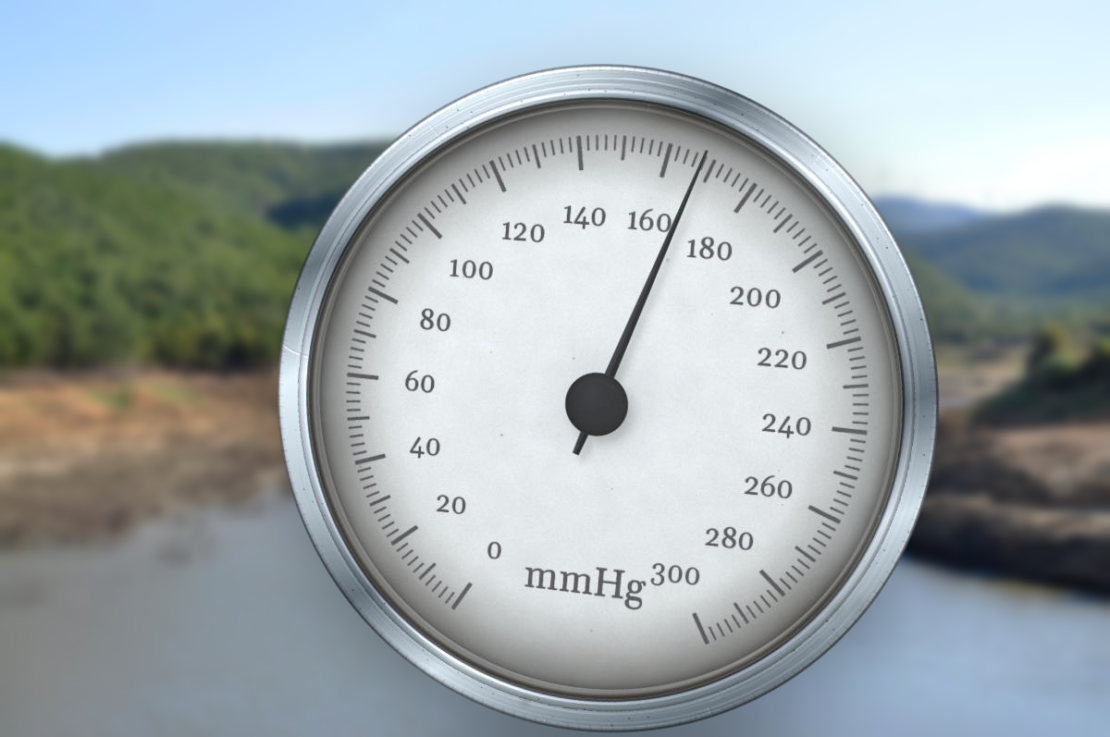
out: **168** mmHg
